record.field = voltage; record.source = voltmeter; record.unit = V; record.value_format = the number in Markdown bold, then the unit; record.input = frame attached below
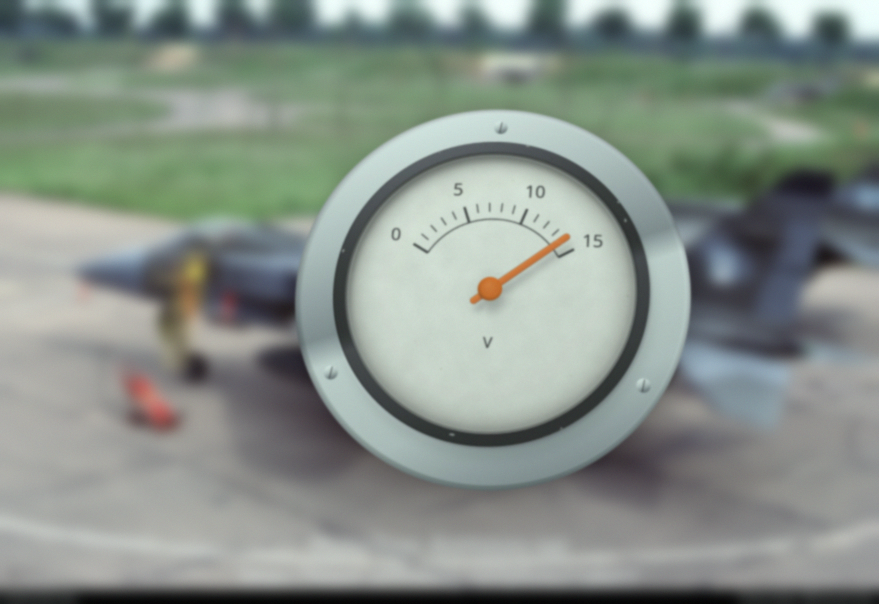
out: **14** V
